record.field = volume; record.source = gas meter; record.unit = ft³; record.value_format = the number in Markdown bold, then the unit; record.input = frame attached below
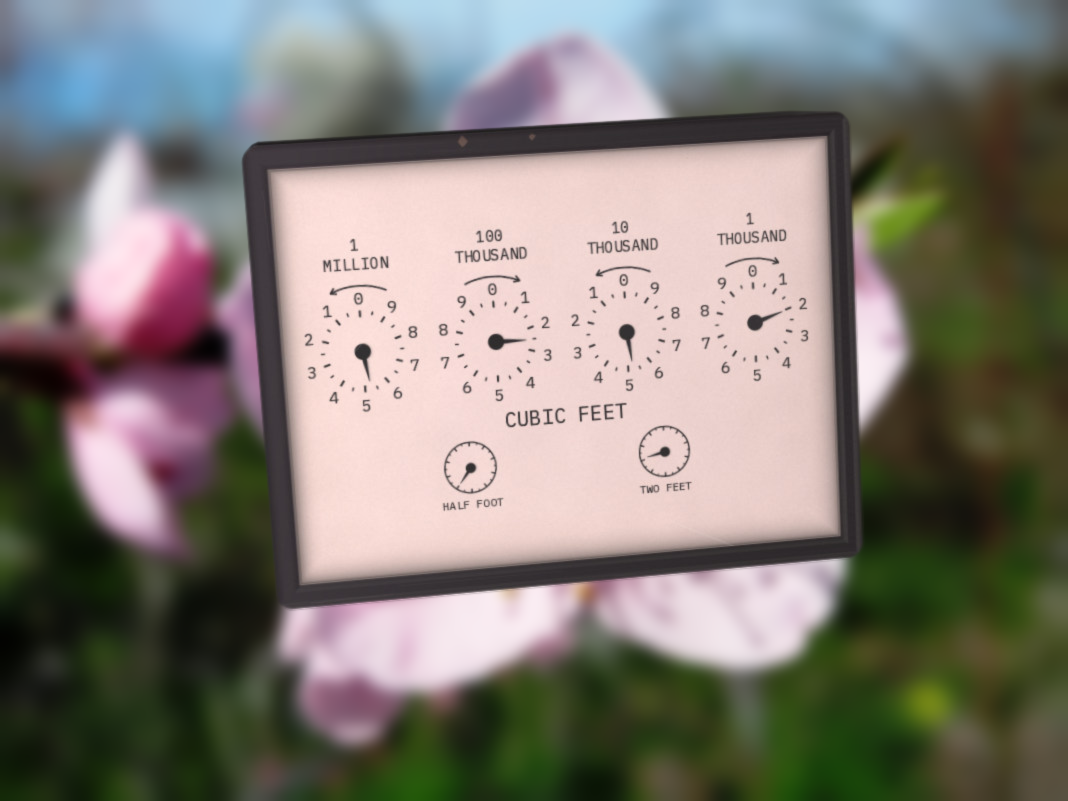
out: **525200** ft³
